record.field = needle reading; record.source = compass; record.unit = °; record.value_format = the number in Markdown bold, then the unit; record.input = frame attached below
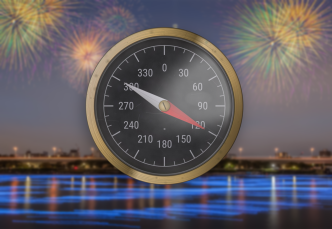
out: **120** °
